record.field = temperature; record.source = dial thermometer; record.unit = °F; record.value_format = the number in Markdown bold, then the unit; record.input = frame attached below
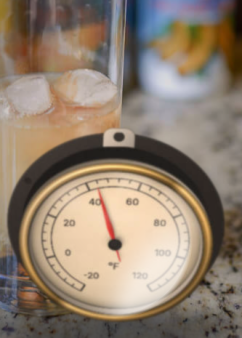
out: **44** °F
